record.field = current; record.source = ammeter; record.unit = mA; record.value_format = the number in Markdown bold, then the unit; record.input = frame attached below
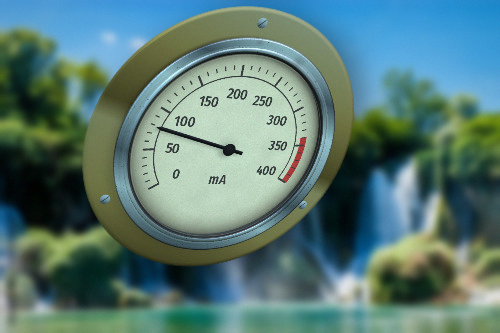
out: **80** mA
